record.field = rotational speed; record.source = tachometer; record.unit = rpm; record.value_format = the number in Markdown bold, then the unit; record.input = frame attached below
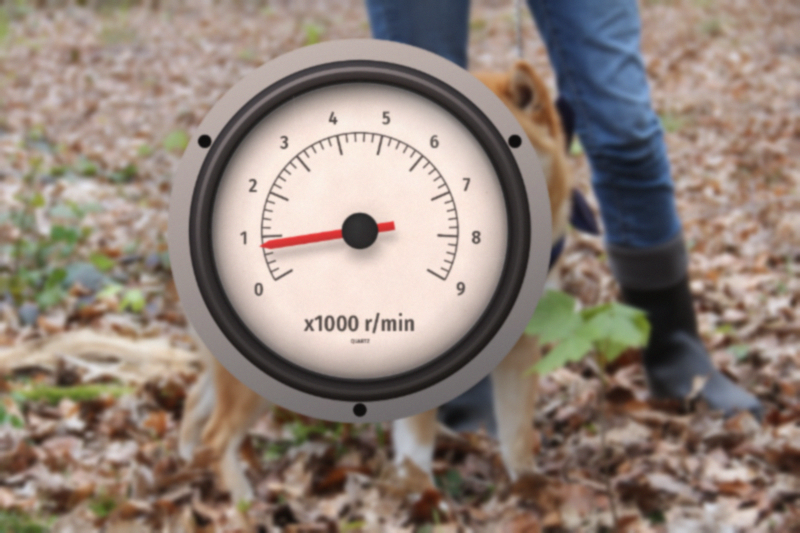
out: **800** rpm
